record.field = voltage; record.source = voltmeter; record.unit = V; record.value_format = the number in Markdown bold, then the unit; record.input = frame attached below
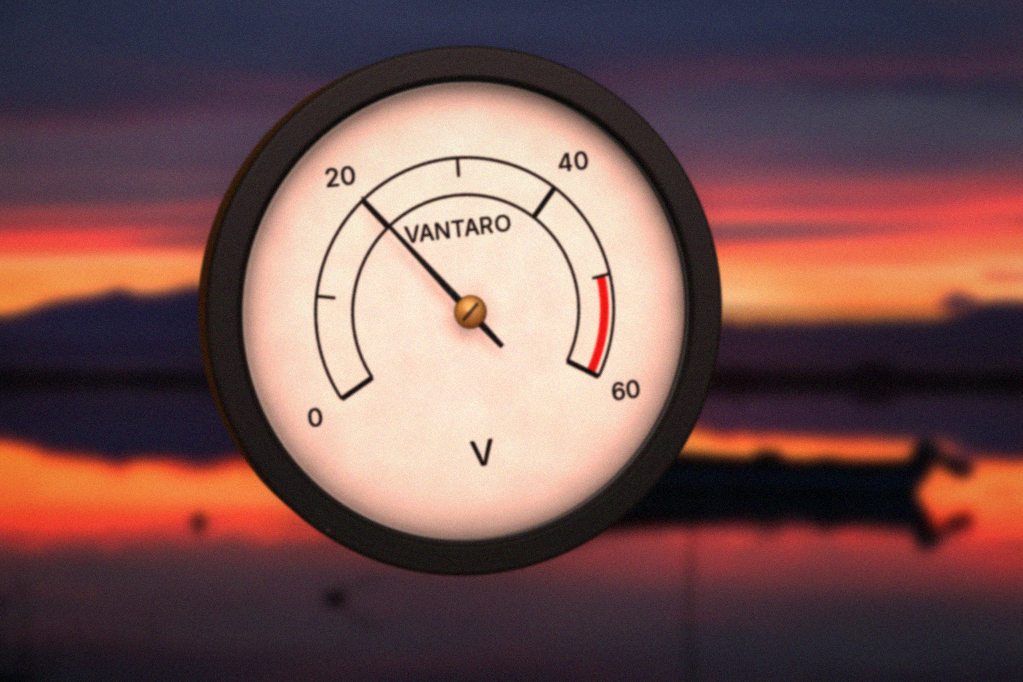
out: **20** V
